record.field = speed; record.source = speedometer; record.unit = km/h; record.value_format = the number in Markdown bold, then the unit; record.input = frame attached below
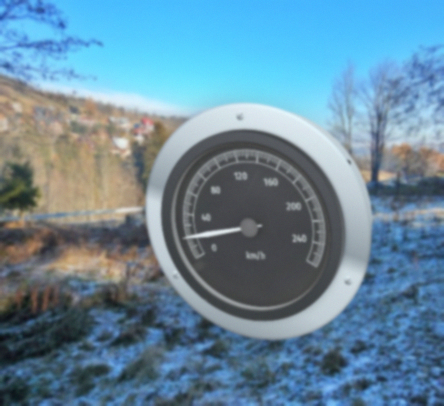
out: **20** km/h
